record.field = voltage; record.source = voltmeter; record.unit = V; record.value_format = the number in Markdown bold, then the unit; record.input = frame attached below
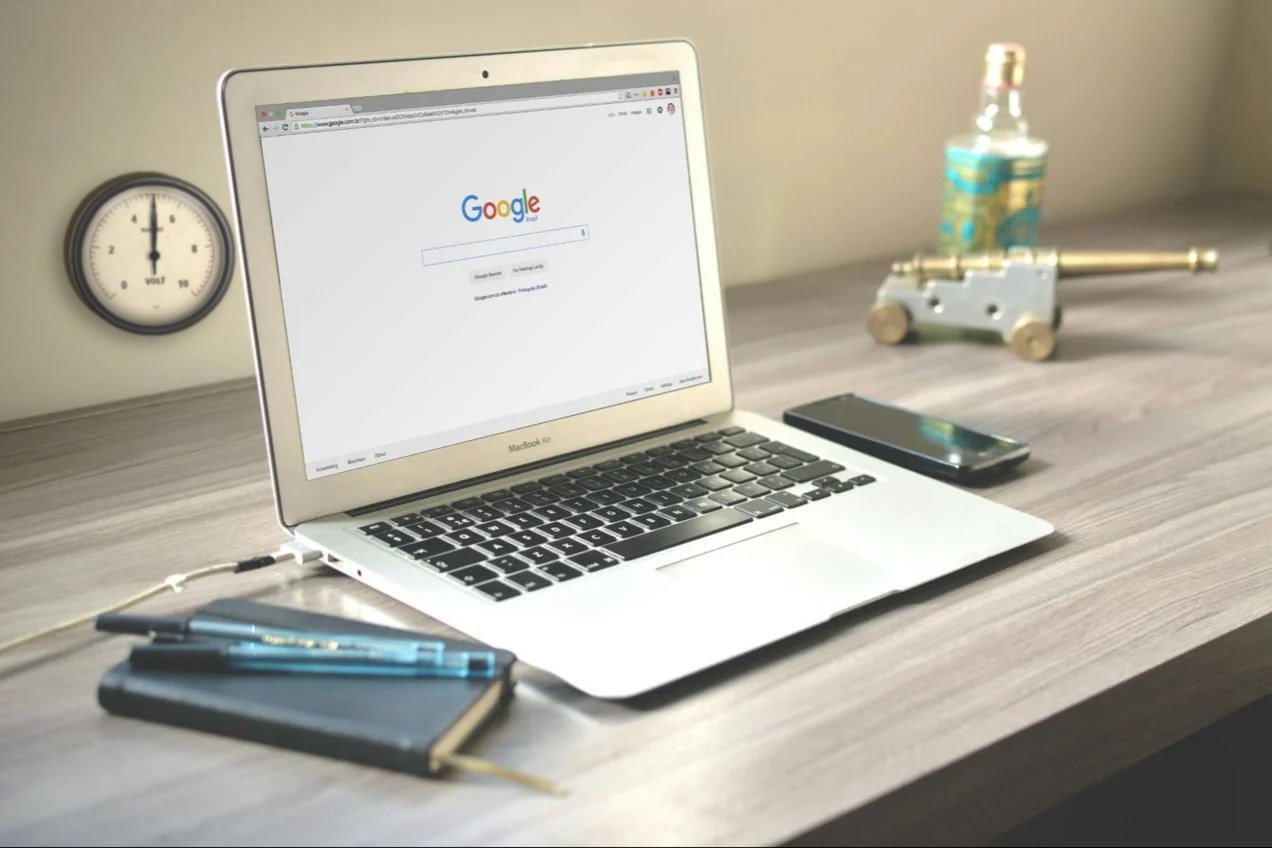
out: **5** V
